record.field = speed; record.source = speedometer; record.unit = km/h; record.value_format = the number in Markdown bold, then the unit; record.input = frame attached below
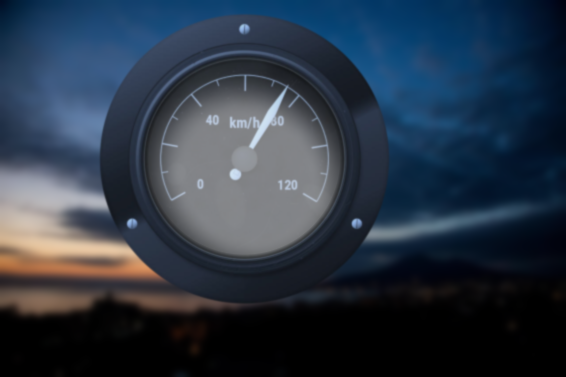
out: **75** km/h
